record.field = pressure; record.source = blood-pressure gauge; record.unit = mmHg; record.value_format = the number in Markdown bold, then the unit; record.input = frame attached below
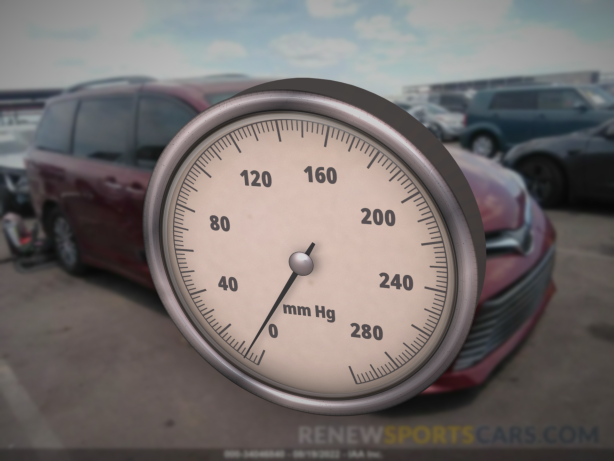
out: **6** mmHg
